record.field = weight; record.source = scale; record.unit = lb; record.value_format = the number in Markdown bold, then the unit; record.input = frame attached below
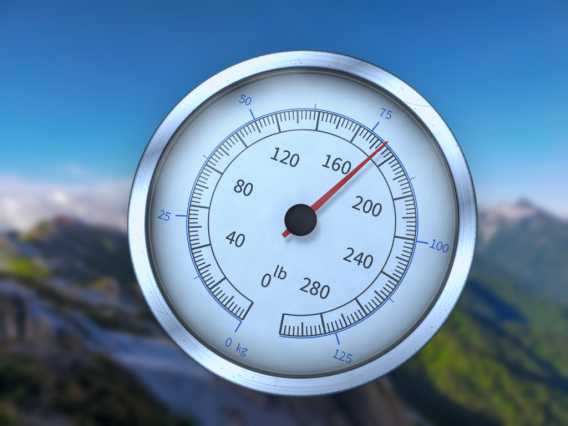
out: **174** lb
